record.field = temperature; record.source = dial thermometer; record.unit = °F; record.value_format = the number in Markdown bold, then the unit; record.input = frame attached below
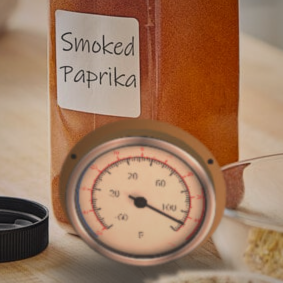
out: **110** °F
